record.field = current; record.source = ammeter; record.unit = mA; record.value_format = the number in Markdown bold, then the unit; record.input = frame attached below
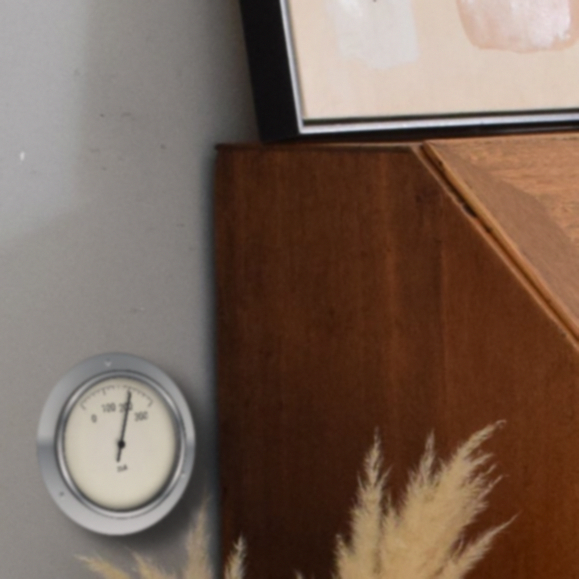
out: **200** mA
